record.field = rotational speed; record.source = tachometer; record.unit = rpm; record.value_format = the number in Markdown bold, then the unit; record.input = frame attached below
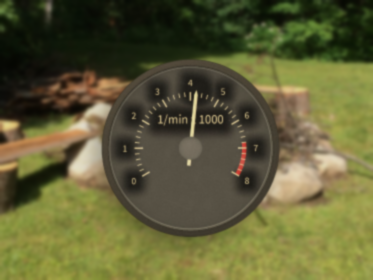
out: **4200** rpm
